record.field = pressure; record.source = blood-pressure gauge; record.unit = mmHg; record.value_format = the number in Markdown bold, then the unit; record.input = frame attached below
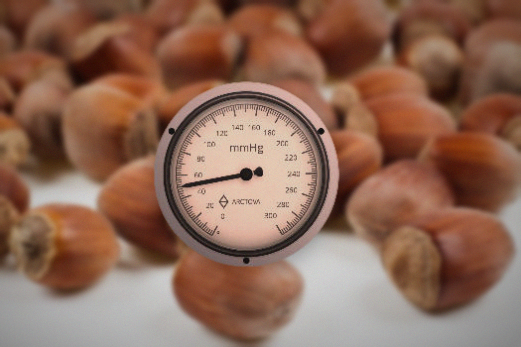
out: **50** mmHg
